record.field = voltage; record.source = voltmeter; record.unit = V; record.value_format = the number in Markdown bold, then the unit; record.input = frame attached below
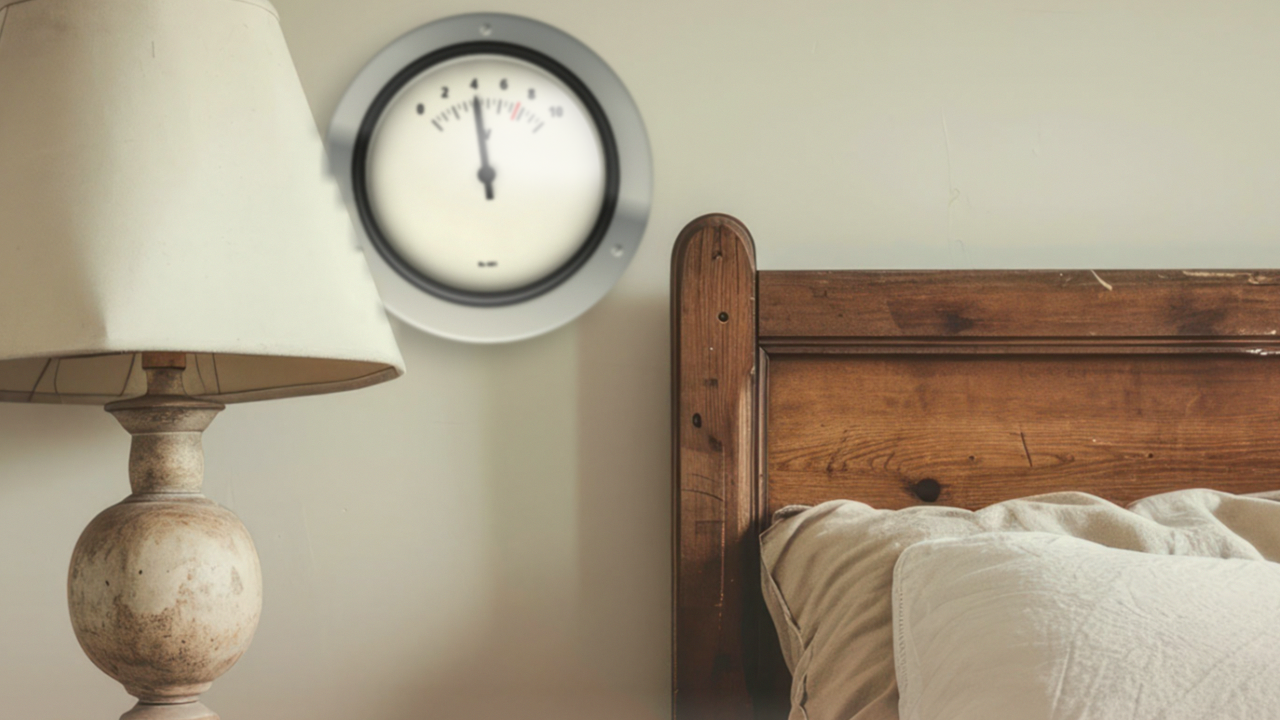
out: **4** V
